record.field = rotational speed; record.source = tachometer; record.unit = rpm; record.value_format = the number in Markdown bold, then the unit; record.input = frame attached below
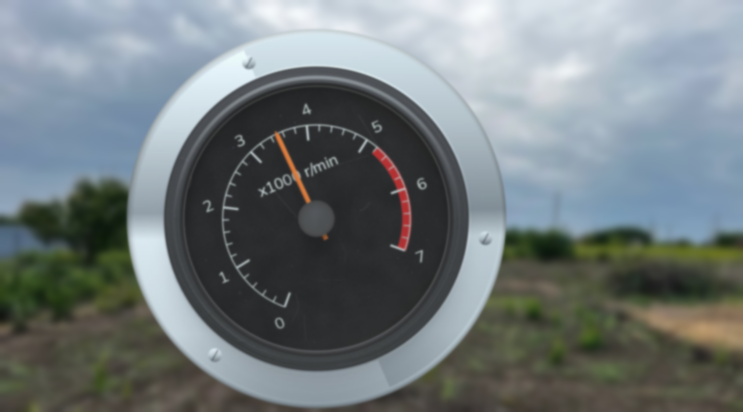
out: **3500** rpm
